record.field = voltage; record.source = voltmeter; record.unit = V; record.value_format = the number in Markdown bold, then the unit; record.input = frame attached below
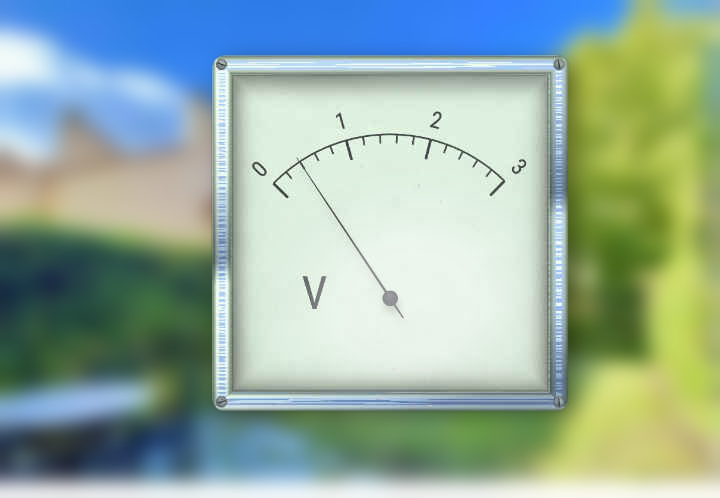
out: **0.4** V
